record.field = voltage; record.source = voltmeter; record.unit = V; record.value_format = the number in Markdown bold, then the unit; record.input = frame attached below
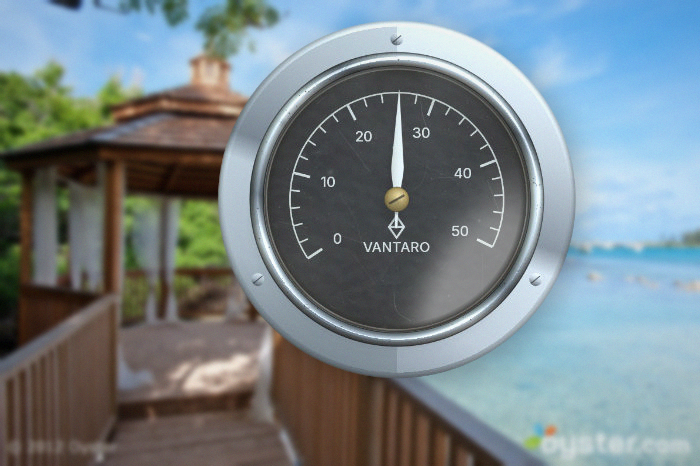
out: **26** V
